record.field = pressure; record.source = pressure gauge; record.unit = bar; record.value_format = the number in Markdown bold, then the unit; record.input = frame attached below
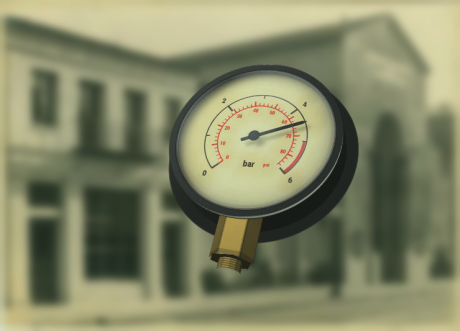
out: **4.5** bar
